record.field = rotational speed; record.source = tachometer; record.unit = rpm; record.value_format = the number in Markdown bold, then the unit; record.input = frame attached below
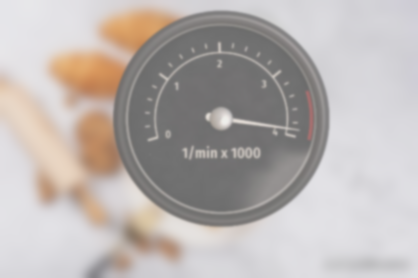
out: **3900** rpm
